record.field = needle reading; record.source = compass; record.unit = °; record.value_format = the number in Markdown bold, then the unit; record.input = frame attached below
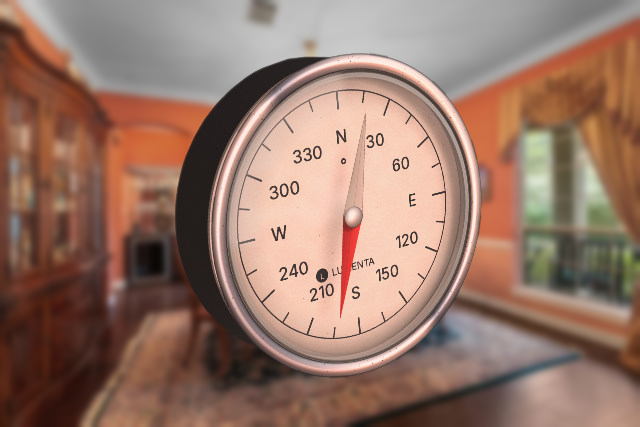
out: **195** °
